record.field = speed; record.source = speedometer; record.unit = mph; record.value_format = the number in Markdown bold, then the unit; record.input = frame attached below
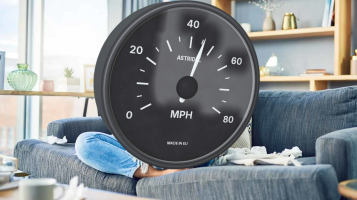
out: **45** mph
